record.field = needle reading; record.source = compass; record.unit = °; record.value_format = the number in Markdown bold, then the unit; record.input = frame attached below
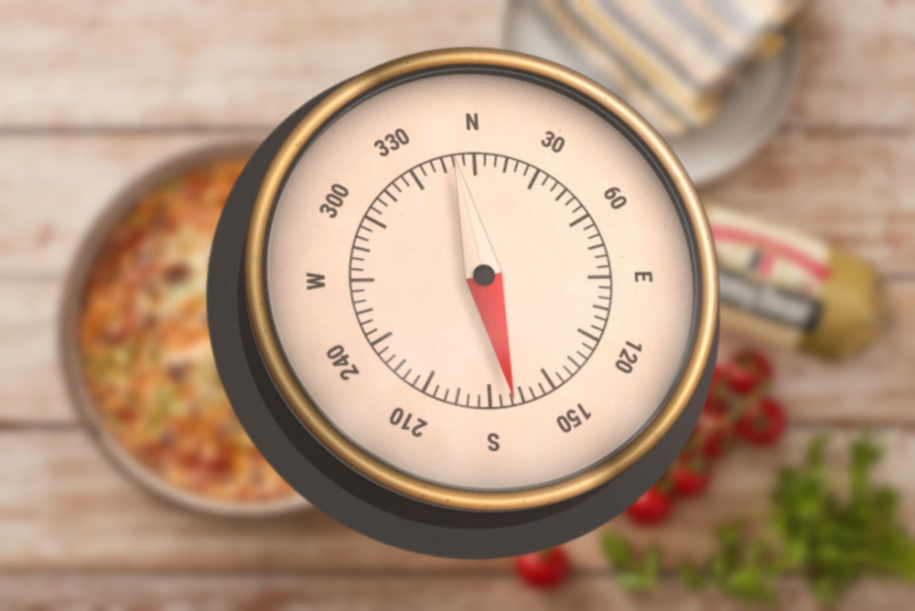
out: **170** °
